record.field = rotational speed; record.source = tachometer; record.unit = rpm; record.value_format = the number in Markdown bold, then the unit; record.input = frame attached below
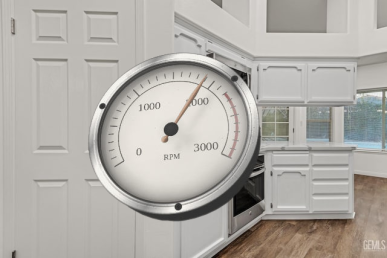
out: **1900** rpm
